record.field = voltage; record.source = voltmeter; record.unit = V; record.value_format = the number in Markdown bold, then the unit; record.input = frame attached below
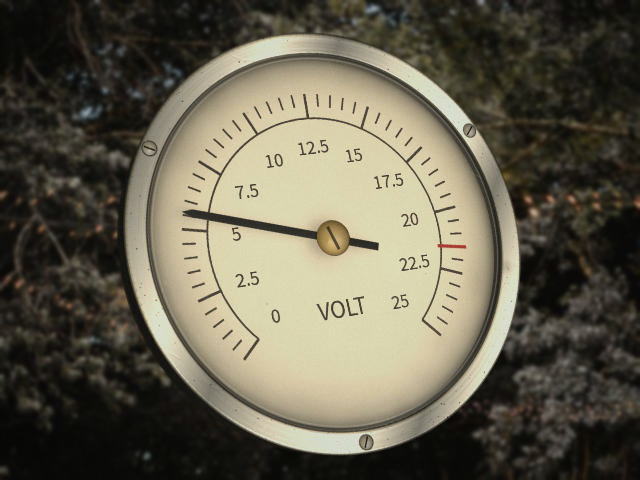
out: **5.5** V
